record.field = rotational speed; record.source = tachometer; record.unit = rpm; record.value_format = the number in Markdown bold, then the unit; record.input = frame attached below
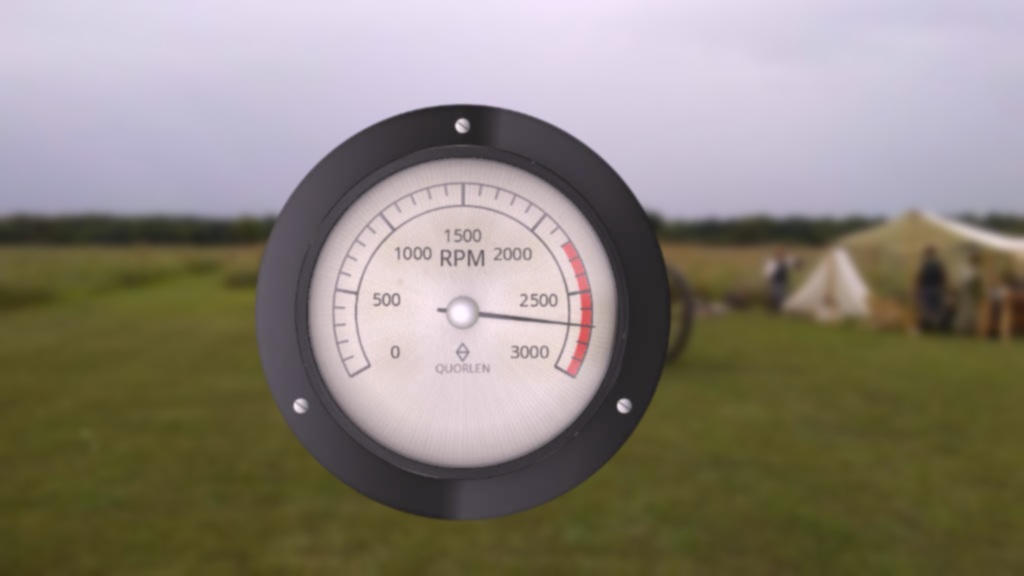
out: **2700** rpm
